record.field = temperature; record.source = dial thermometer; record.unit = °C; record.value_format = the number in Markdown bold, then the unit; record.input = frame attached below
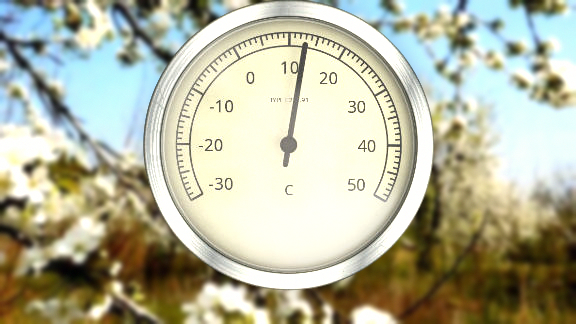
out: **13** °C
